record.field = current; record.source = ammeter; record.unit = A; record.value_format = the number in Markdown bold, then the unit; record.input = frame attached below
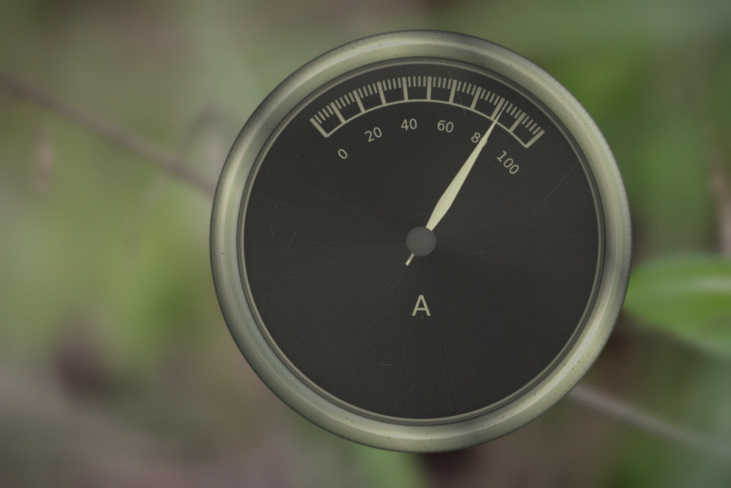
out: **82** A
